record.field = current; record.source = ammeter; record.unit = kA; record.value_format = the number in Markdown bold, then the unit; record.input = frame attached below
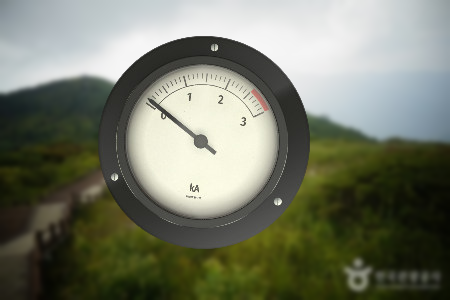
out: **0.1** kA
